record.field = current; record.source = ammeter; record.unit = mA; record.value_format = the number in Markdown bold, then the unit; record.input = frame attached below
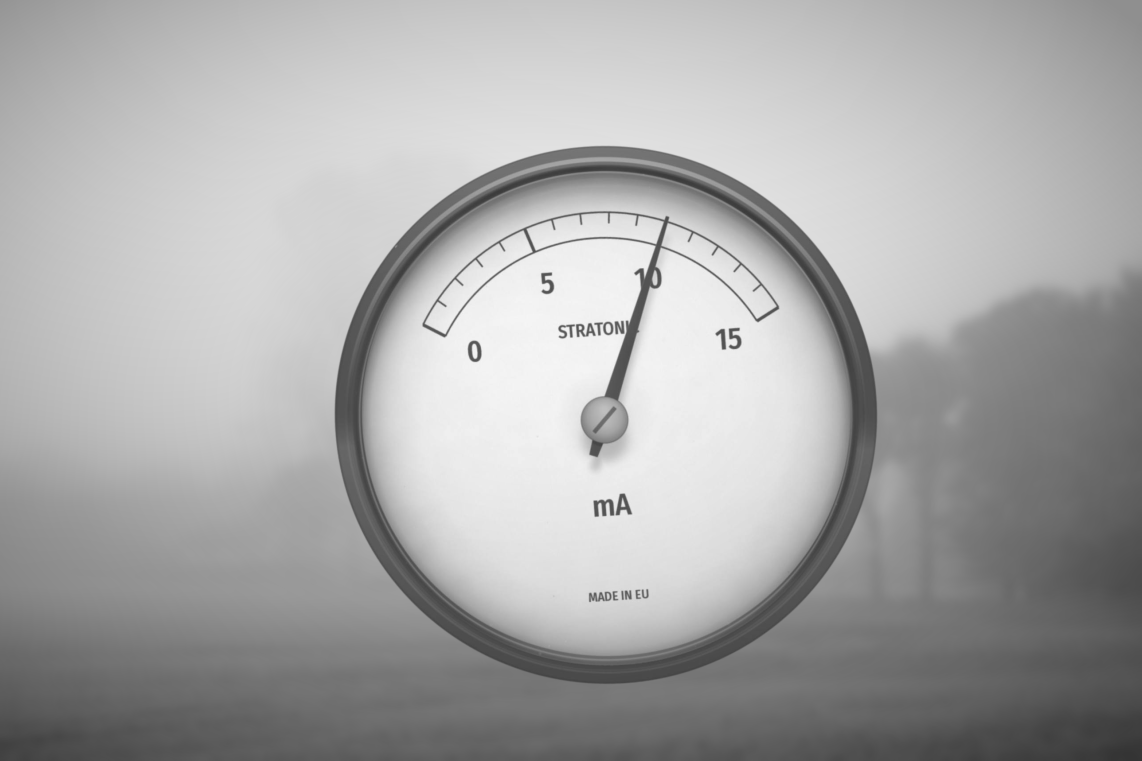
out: **10** mA
